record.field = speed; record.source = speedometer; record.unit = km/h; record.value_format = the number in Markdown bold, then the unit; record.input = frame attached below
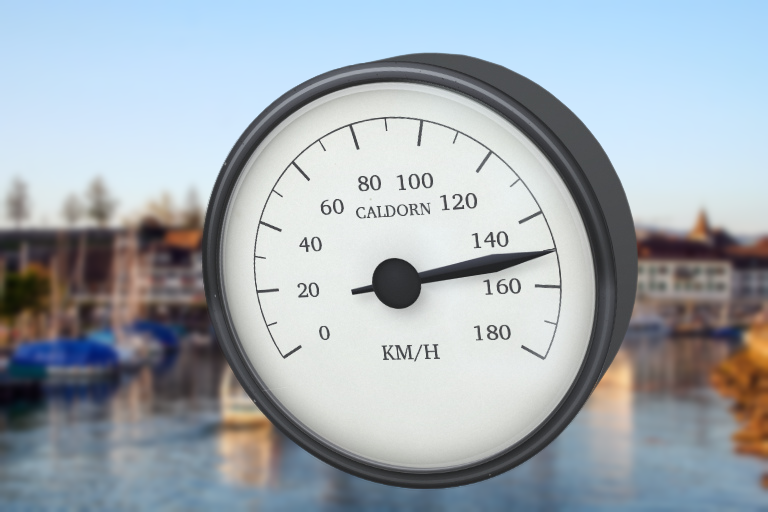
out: **150** km/h
